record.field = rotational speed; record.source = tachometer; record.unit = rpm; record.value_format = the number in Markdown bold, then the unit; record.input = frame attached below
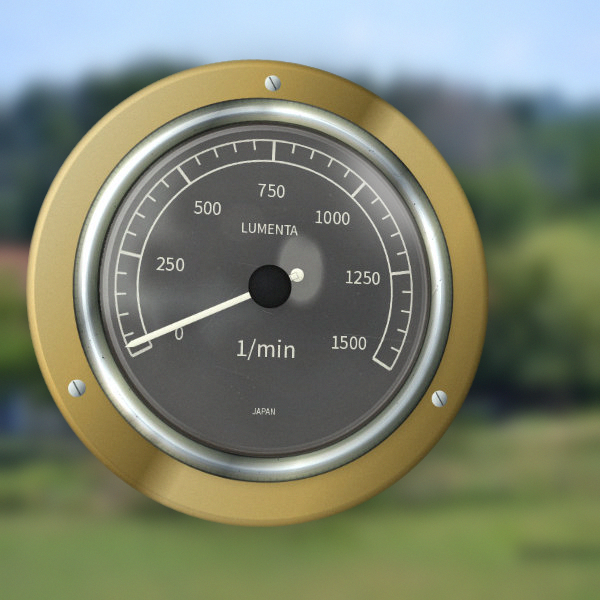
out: **25** rpm
